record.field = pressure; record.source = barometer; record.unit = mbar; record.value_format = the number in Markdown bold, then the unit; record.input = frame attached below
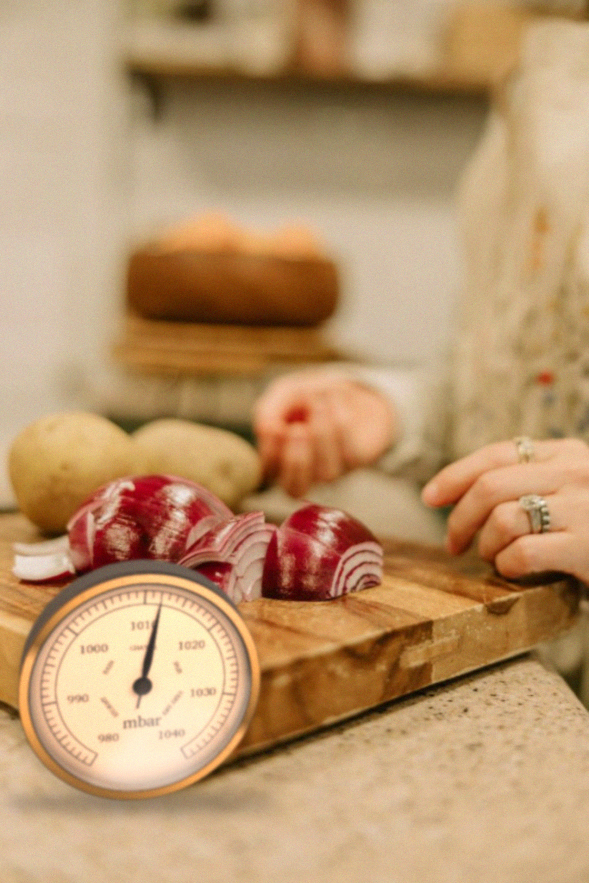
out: **1012** mbar
